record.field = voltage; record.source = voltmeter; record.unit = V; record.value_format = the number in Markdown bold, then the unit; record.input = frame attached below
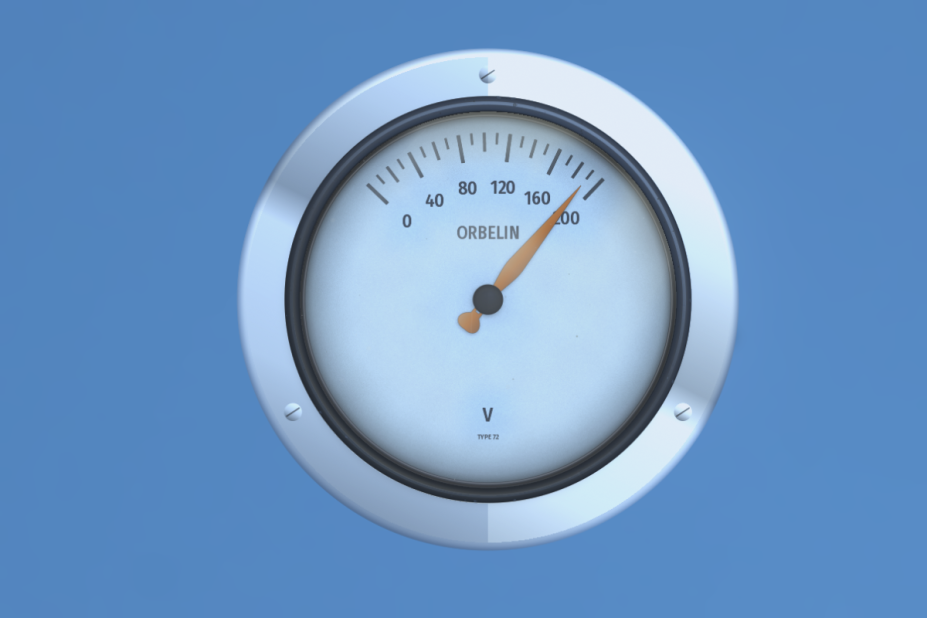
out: **190** V
